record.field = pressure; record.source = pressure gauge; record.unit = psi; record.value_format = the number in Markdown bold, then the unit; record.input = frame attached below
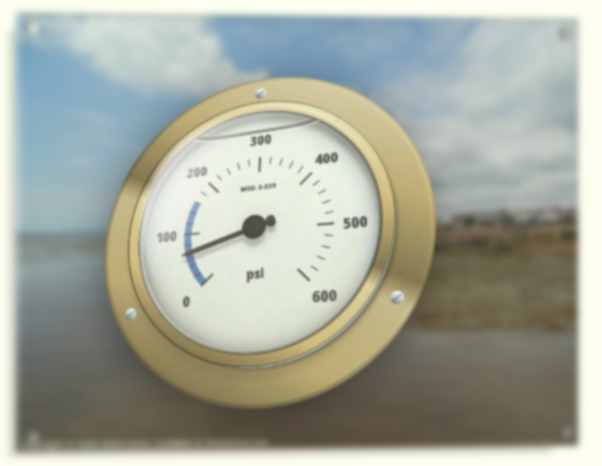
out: **60** psi
